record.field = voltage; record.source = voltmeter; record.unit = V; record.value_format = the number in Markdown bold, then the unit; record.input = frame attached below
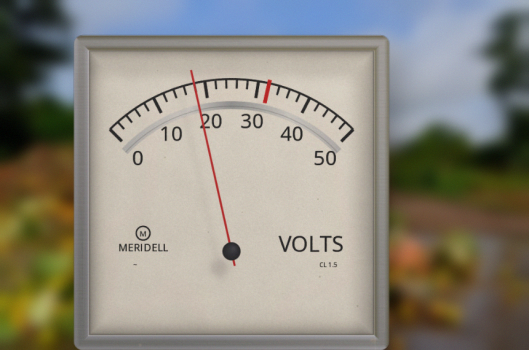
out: **18** V
